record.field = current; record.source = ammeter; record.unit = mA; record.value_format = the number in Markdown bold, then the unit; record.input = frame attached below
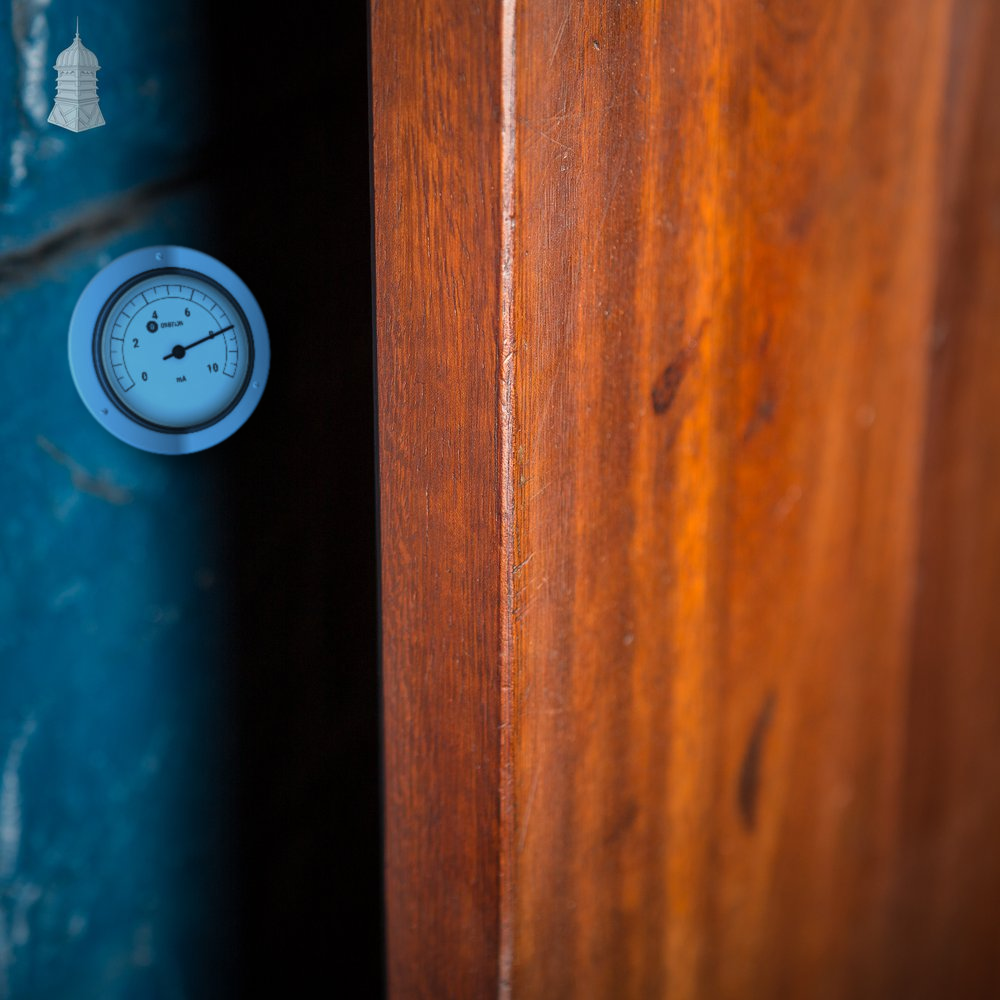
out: **8** mA
